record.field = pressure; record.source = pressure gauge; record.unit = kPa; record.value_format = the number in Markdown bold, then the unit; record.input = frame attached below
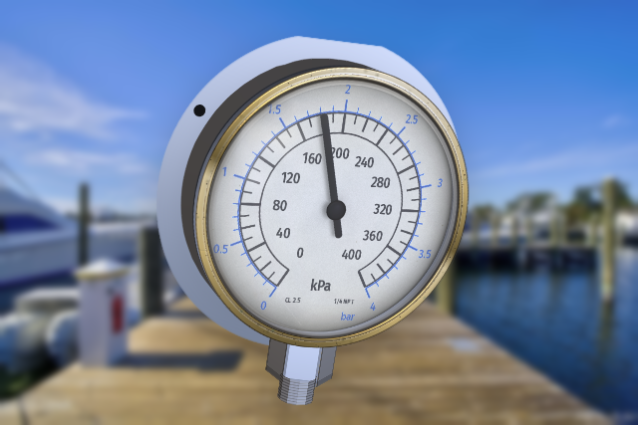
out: **180** kPa
